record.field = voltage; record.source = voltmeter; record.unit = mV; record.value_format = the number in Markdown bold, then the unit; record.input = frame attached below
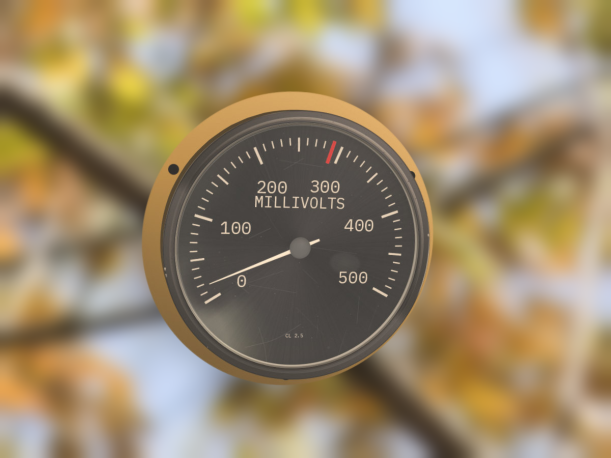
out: **20** mV
